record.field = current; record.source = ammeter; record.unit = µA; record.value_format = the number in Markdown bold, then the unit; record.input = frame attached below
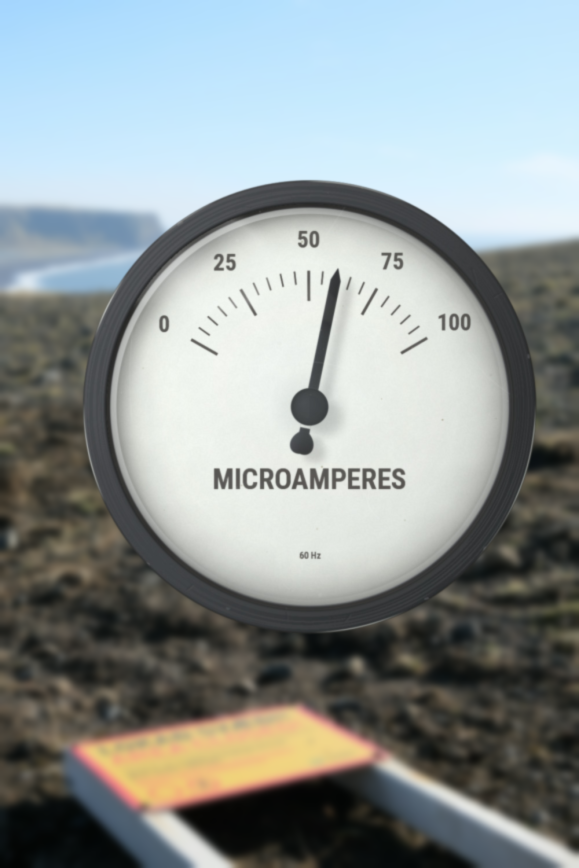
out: **60** µA
